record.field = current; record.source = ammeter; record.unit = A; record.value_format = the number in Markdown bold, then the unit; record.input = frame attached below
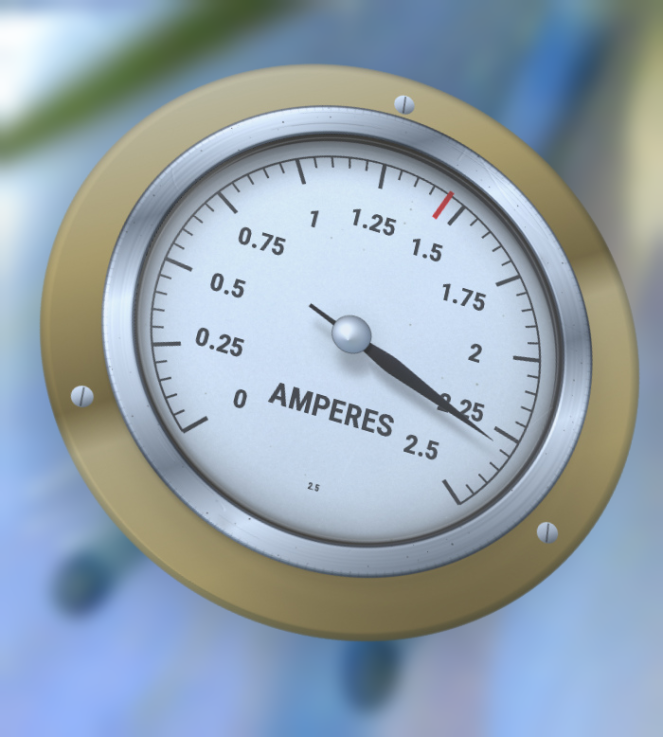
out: **2.3** A
